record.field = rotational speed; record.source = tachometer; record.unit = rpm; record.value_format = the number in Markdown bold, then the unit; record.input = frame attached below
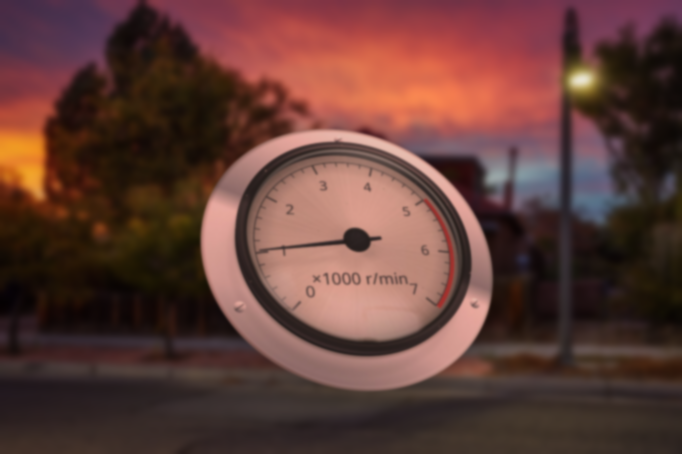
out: **1000** rpm
